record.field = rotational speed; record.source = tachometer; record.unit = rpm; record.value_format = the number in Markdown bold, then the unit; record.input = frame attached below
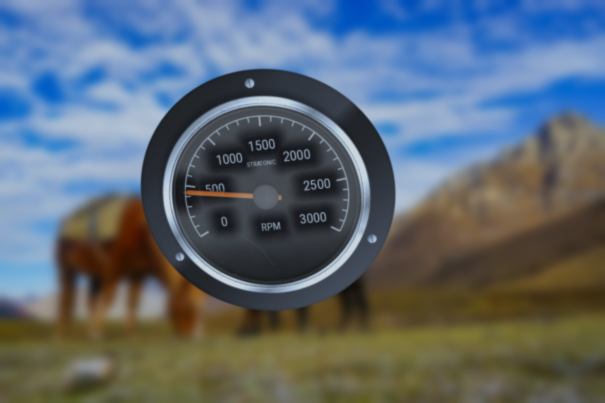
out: **450** rpm
